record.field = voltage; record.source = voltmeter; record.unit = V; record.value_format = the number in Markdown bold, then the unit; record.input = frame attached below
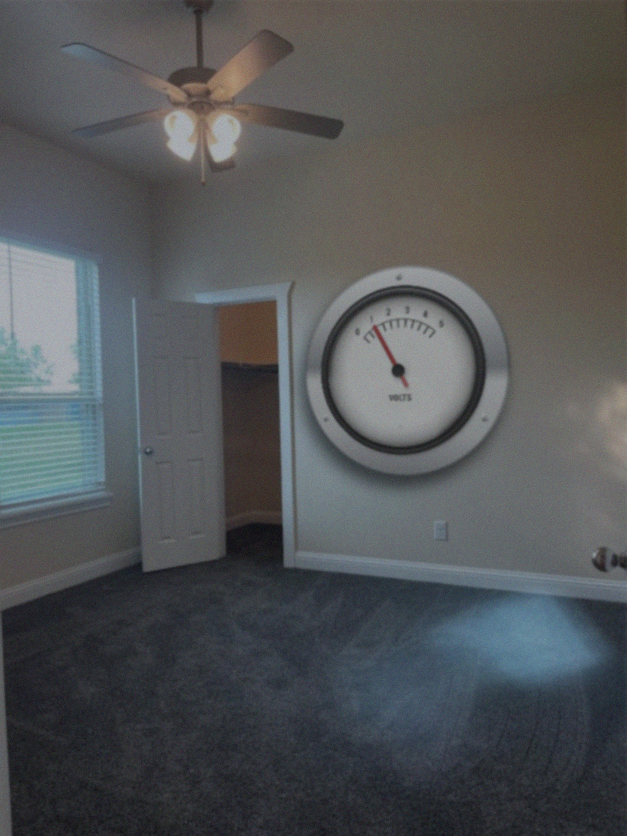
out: **1** V
